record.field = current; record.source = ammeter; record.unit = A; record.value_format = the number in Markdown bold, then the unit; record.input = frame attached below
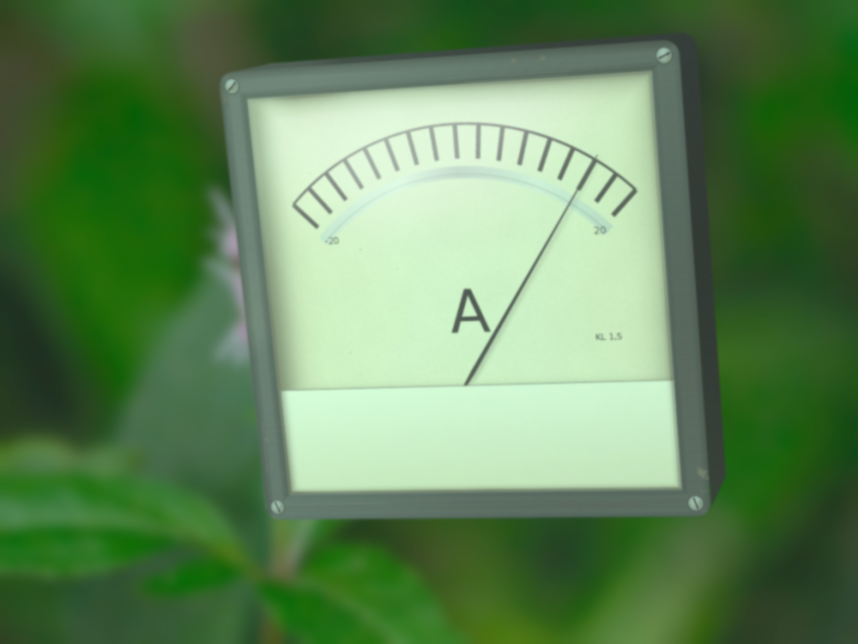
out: **15** A
